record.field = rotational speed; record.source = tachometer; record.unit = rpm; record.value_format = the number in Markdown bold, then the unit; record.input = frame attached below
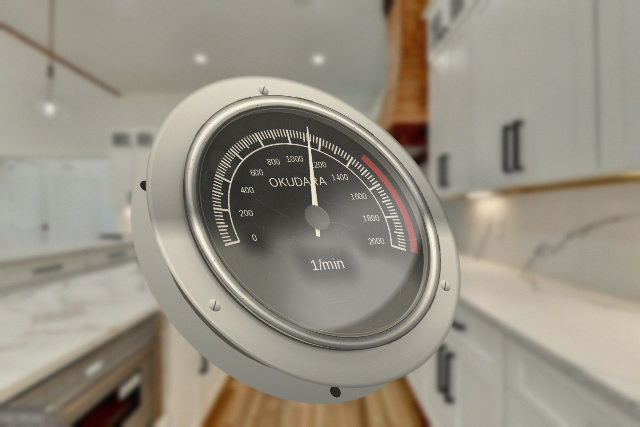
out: **1100** rpm
